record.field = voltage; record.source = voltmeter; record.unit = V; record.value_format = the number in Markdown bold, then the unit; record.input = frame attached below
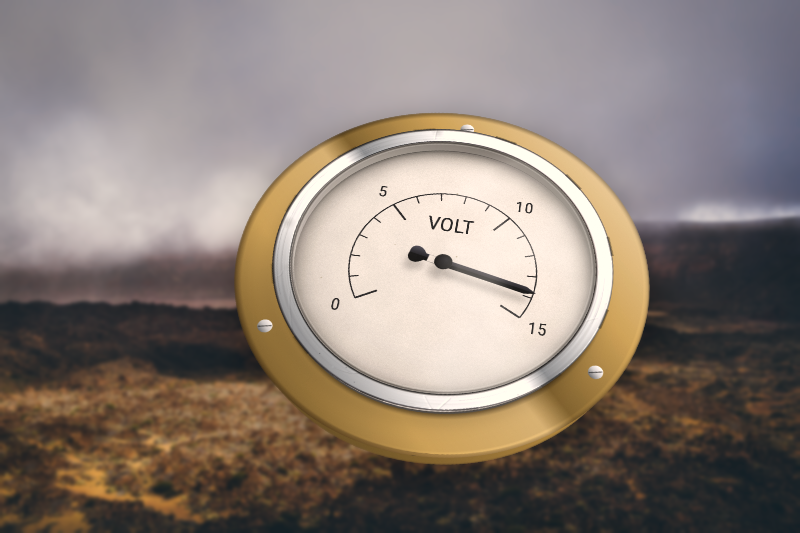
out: **14** V
